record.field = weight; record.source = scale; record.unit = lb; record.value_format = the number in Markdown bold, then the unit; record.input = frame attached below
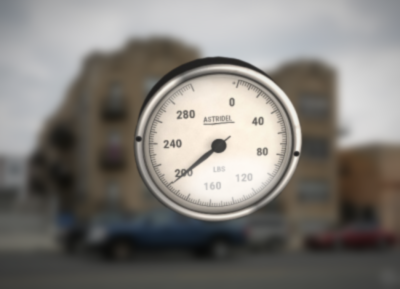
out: **200** lb
